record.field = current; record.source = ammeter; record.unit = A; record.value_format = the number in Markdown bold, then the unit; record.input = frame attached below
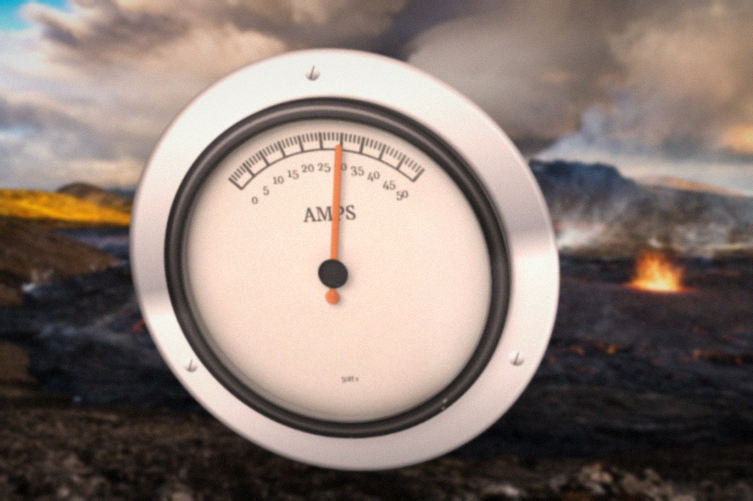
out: **30** A
